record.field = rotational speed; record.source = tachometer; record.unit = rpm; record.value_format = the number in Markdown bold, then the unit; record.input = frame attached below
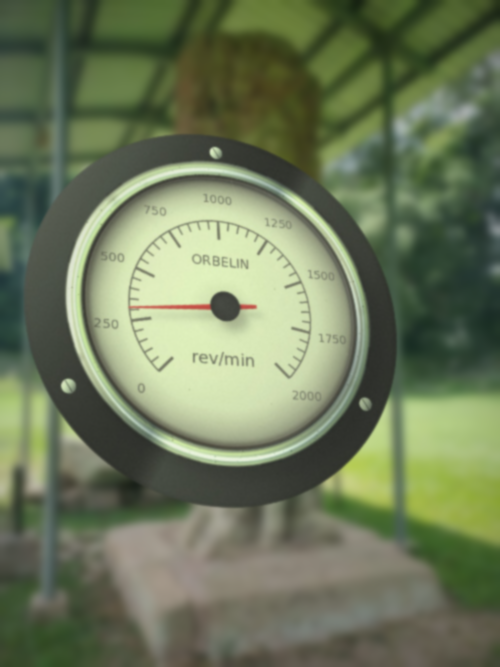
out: **300** rpm
